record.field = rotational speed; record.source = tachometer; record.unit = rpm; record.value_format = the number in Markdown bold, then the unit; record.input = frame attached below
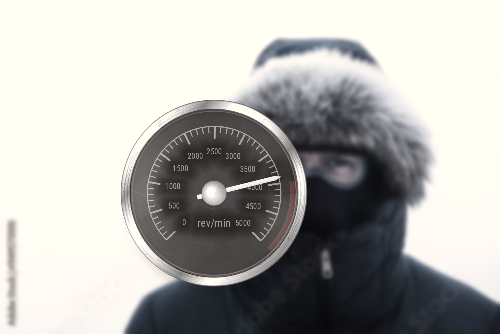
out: **3900** rpm
